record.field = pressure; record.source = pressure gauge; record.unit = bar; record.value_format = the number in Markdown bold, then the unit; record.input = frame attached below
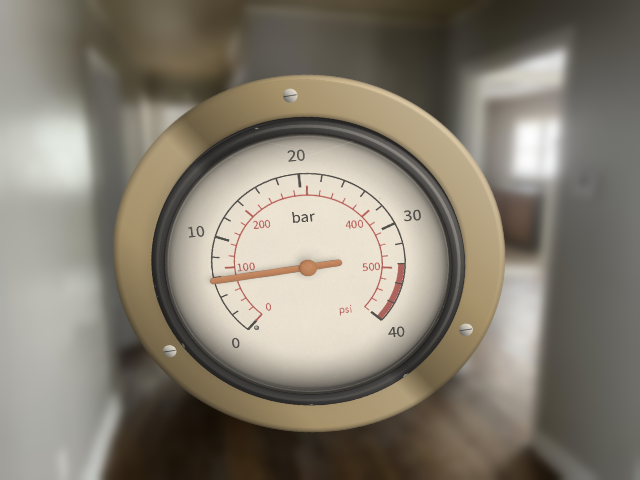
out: **6** bar
